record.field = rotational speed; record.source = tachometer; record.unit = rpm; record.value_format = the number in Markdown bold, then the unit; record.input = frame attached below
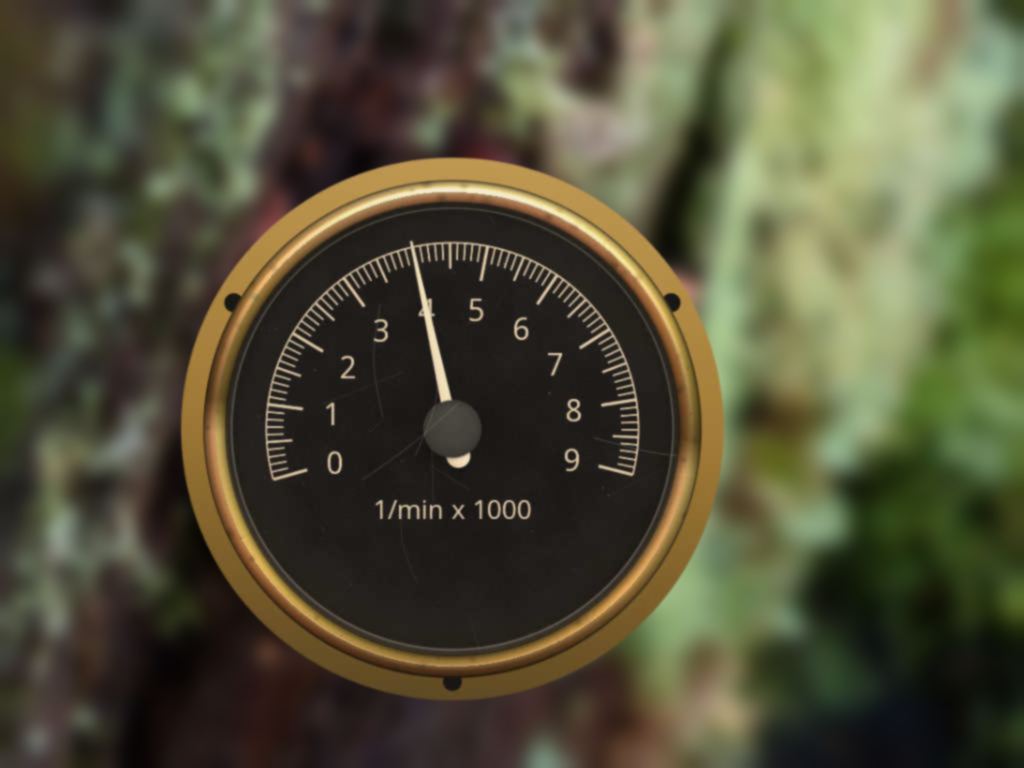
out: **4000** rpm
